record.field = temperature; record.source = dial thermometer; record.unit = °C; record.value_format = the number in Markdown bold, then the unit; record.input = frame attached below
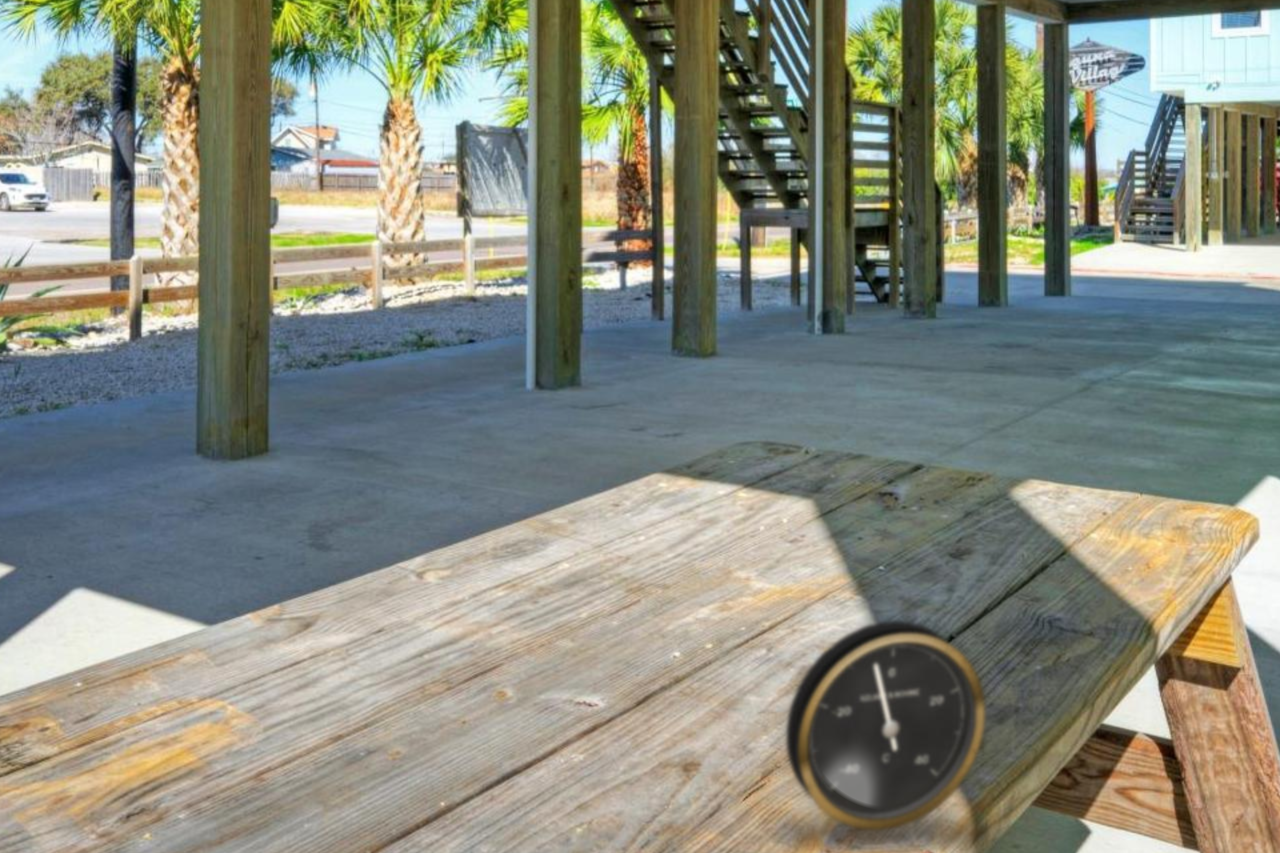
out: **-5** °C
